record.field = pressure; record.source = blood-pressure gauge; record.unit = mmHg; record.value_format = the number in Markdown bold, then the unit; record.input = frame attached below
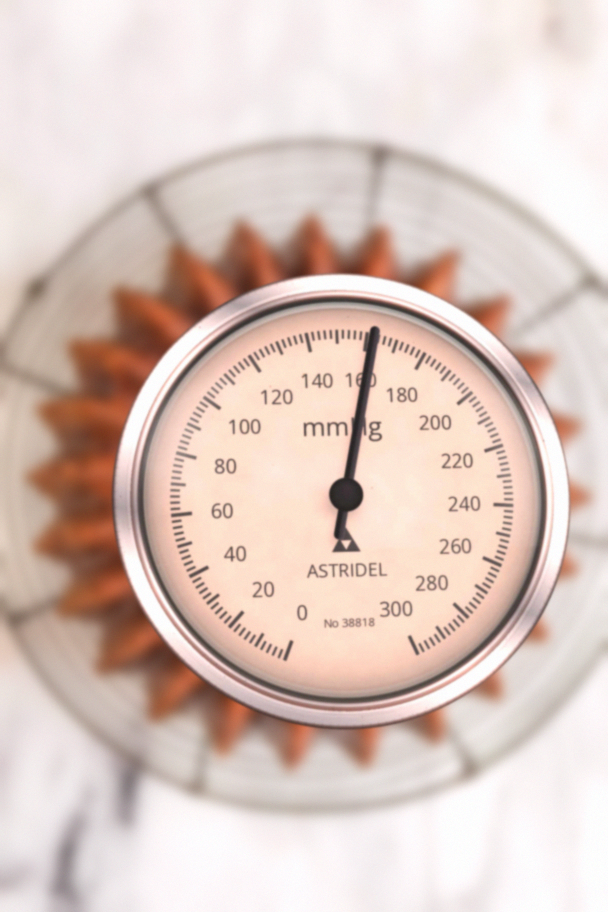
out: **162** mmHg
